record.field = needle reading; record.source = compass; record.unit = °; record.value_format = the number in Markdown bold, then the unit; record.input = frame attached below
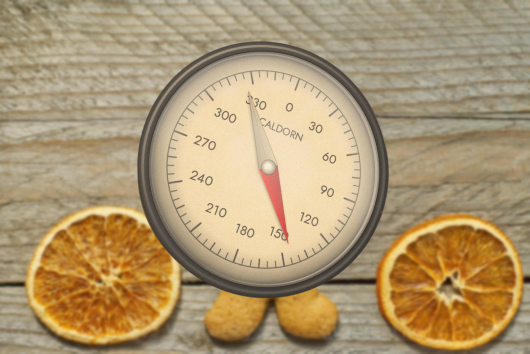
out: **145** °
